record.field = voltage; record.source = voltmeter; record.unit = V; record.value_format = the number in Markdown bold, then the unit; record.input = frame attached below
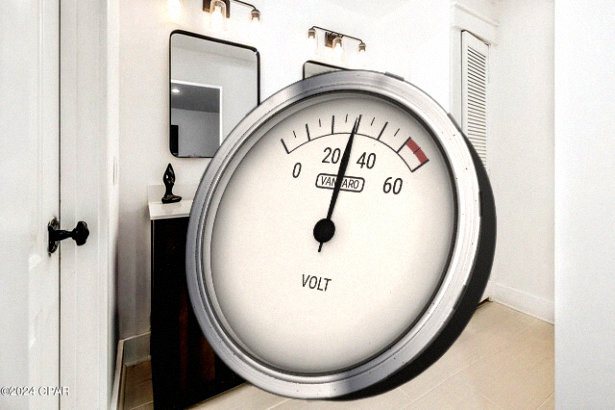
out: **30** V
